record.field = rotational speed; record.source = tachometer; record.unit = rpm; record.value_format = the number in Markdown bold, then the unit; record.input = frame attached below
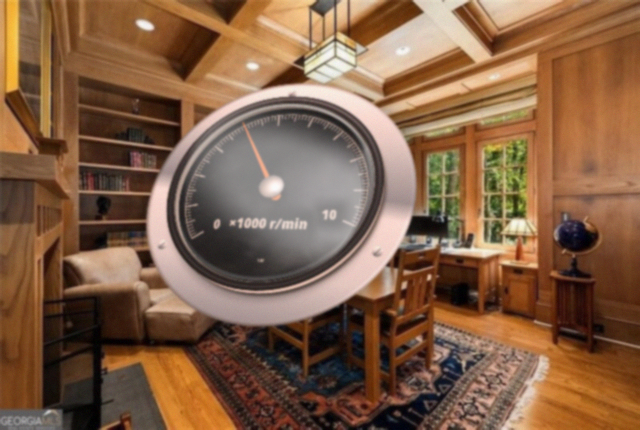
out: **4000** rpm
